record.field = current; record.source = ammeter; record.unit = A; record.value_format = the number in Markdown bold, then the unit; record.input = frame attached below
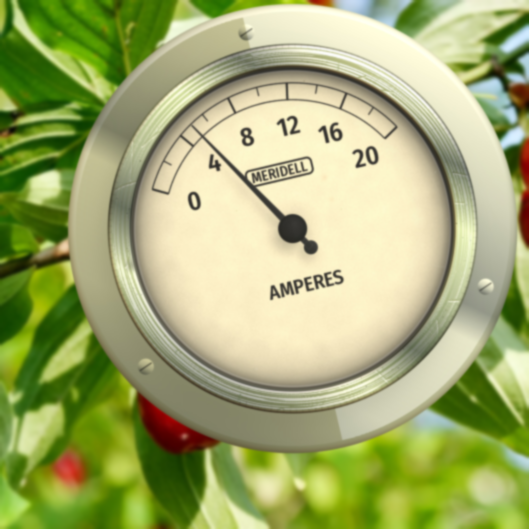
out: **5** A
